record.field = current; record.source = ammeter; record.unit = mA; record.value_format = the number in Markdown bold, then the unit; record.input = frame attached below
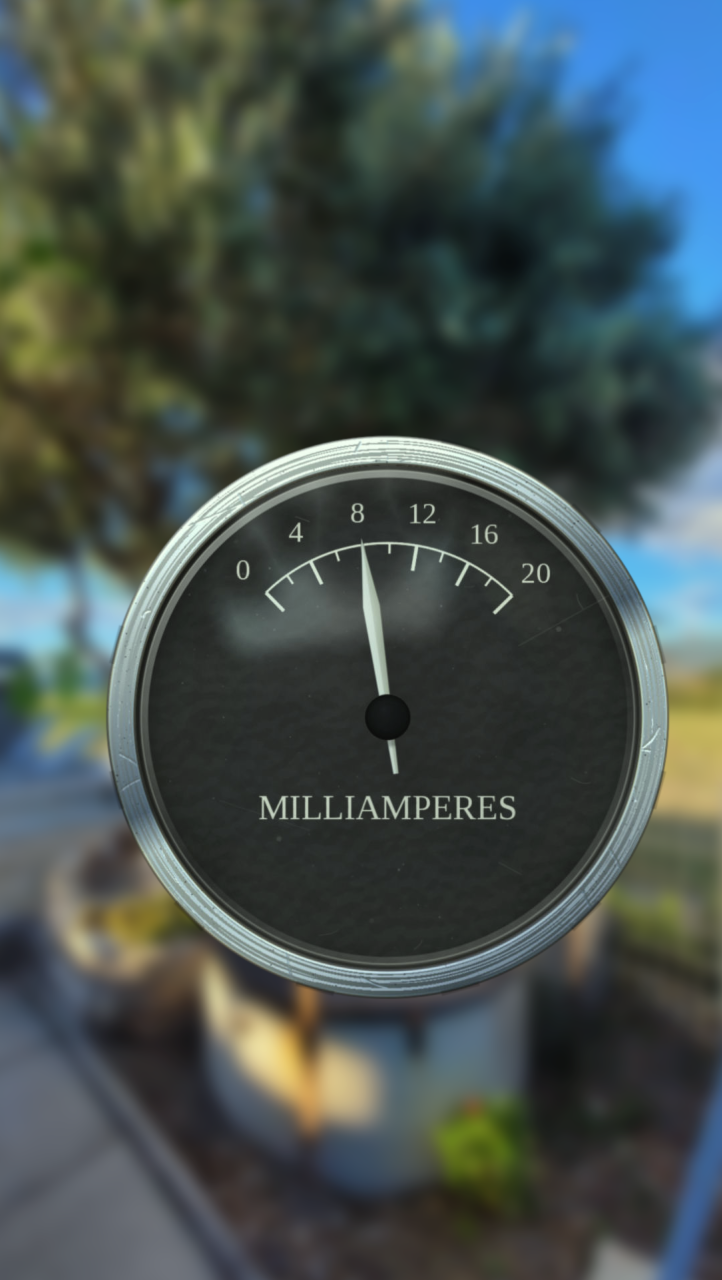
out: **8** mA
